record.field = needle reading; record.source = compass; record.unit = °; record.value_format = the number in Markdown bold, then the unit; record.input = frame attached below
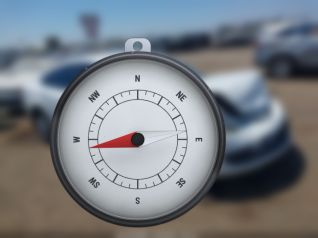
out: **260** °
